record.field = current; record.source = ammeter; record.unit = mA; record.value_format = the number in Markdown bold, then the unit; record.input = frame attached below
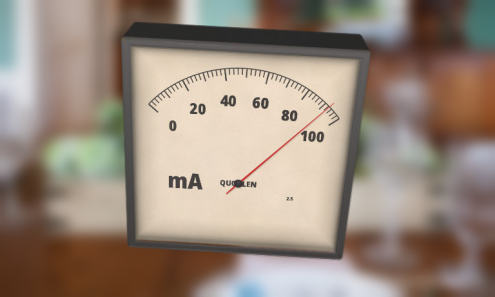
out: **92** mA
